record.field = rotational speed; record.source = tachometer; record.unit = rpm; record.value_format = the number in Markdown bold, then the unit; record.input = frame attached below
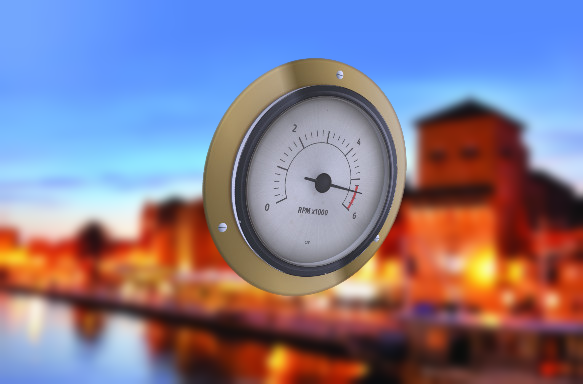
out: **5400** rpm
